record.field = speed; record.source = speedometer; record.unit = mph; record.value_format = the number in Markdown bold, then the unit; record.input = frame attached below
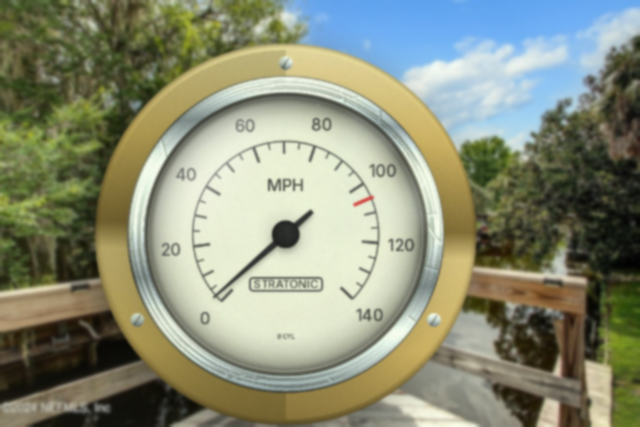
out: **2.5** mph
